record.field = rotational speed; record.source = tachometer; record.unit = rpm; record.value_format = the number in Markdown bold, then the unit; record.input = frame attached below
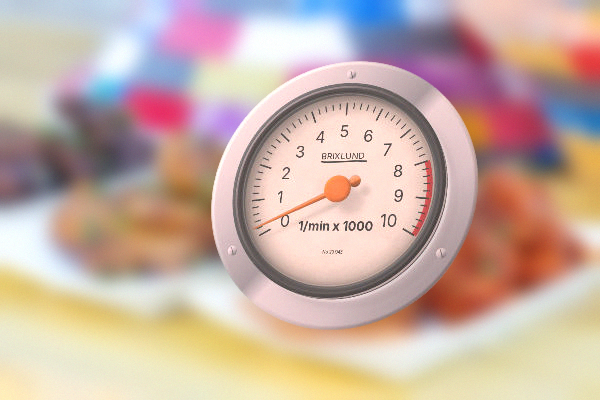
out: **200** rpm
